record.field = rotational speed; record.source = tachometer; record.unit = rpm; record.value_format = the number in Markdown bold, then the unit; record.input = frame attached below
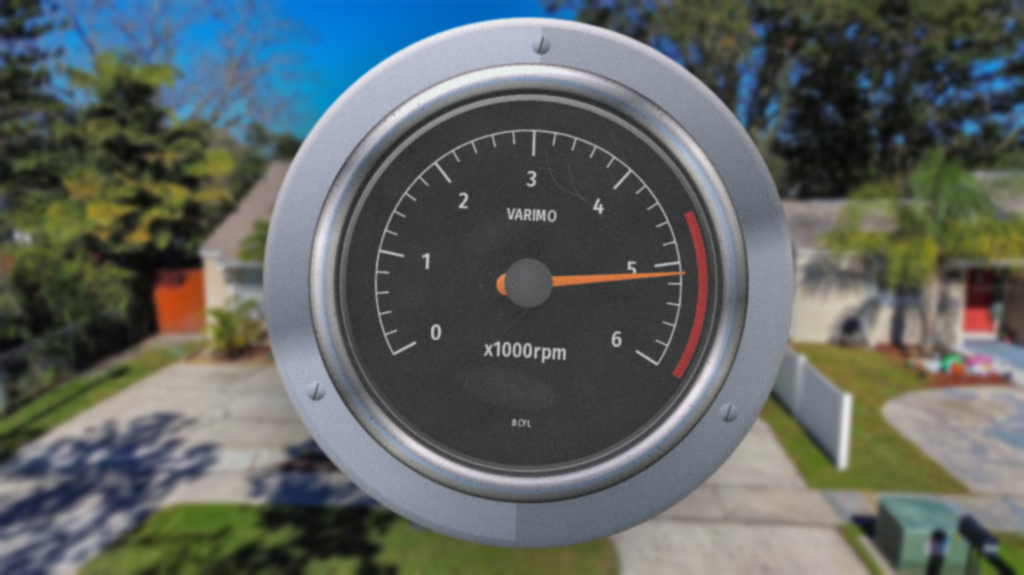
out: **5100** rpm
